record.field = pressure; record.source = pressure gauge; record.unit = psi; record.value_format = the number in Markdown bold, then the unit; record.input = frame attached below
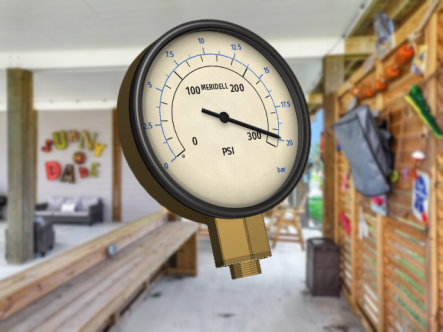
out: **290** psi
